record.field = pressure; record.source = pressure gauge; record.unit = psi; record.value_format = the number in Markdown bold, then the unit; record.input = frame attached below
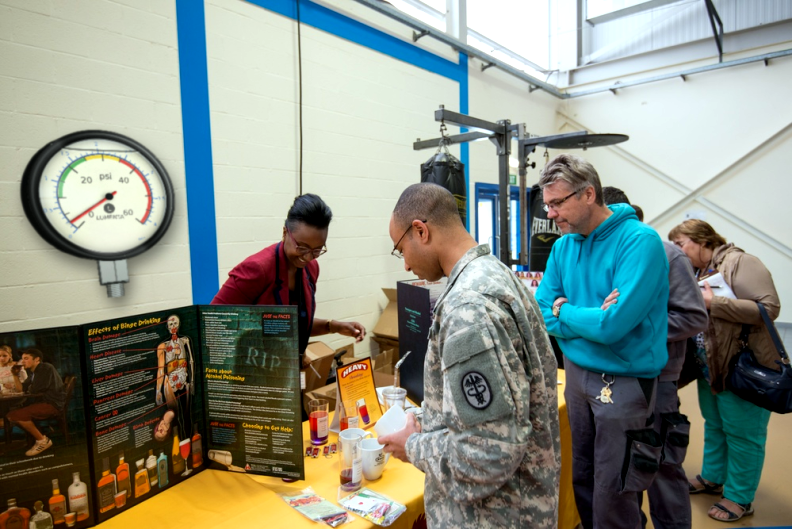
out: **2.5** psi
